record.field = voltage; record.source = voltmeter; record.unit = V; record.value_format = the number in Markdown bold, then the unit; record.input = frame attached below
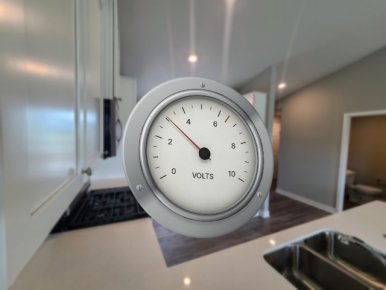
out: **3** V
